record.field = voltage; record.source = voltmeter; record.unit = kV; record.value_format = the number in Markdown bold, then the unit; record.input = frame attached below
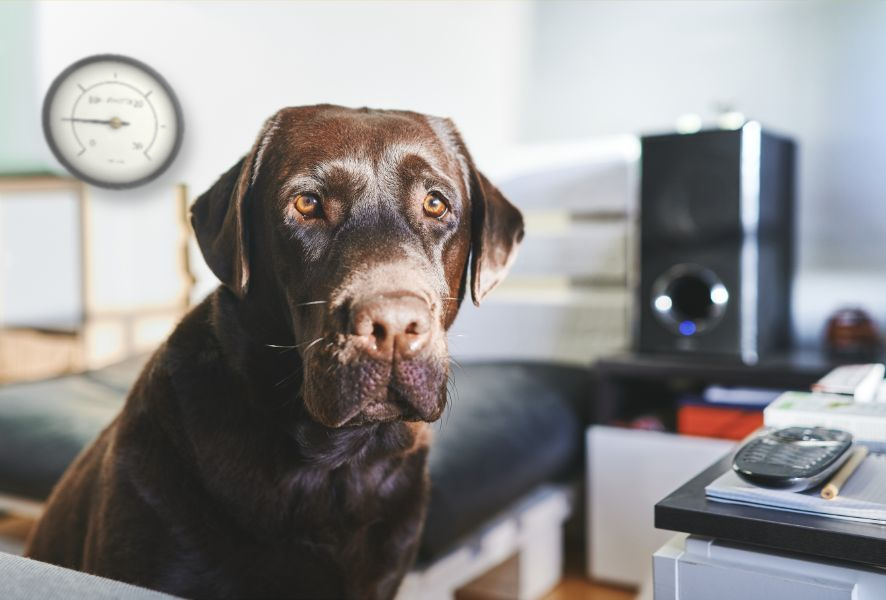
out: **5** kV
